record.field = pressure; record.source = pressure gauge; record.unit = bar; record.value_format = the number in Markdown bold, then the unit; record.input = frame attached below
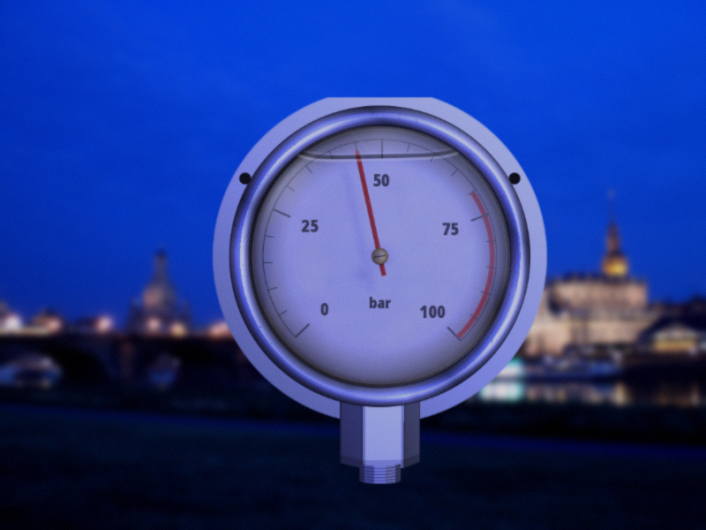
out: **45** bar
